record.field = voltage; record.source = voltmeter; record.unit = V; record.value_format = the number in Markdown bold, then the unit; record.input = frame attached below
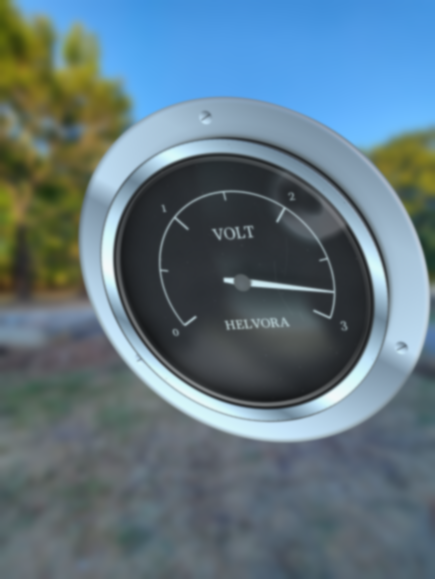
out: **2.75** V
